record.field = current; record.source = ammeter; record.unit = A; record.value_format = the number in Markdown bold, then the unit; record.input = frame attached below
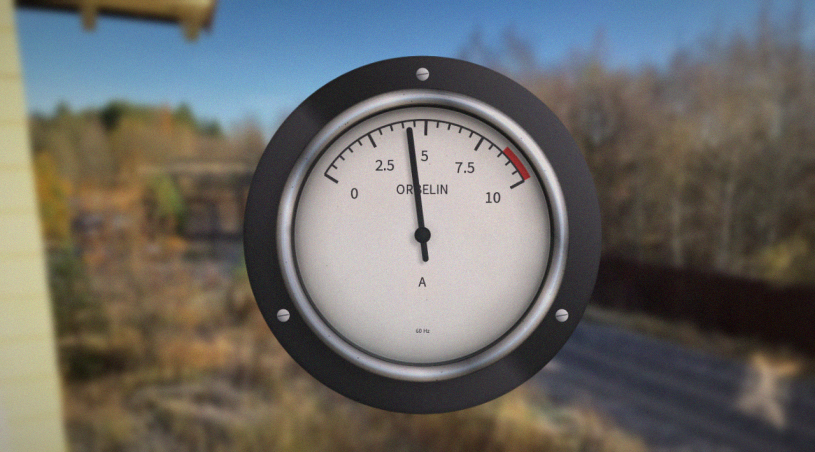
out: **4.25** A
